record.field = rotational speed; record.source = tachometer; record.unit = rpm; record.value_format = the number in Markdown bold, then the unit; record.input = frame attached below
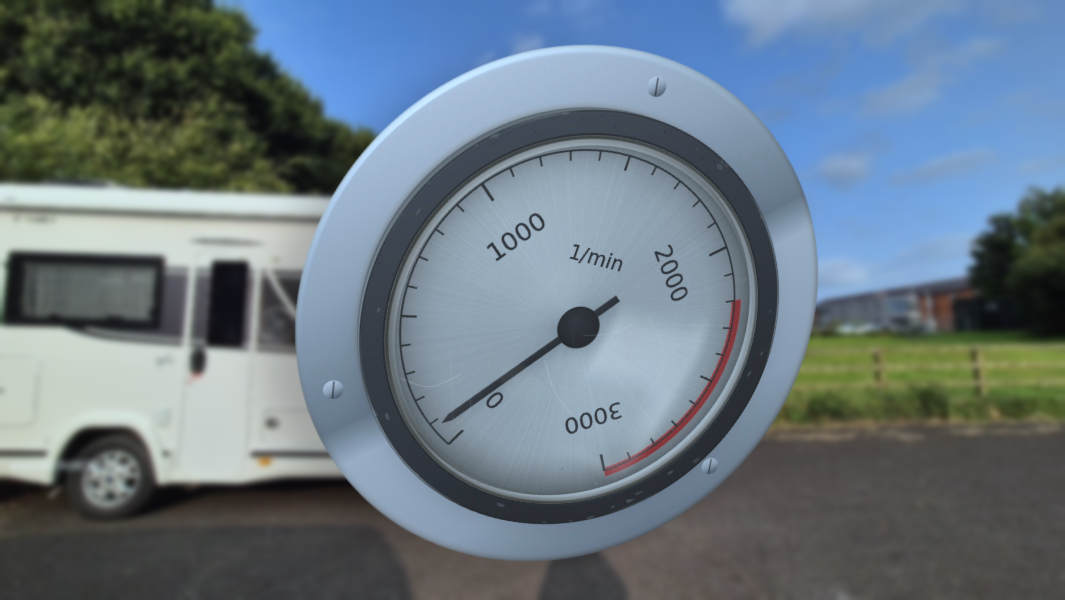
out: **100** rpm
